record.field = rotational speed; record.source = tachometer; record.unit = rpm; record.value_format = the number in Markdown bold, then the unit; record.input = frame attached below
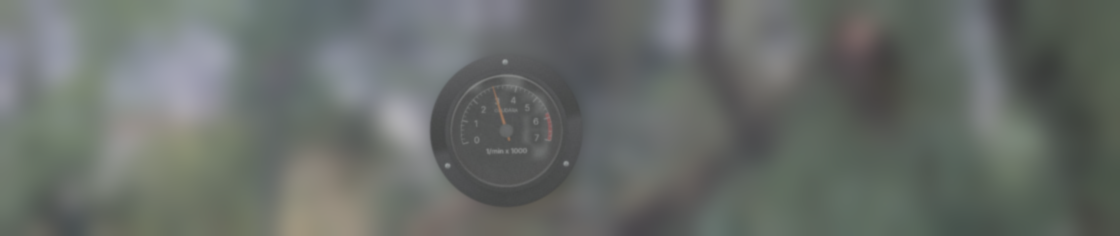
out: **3000** rpm
